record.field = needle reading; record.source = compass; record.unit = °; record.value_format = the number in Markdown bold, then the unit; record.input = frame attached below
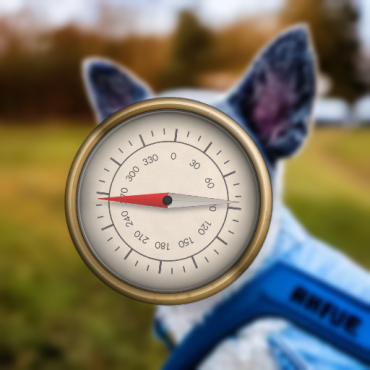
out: **265** °
